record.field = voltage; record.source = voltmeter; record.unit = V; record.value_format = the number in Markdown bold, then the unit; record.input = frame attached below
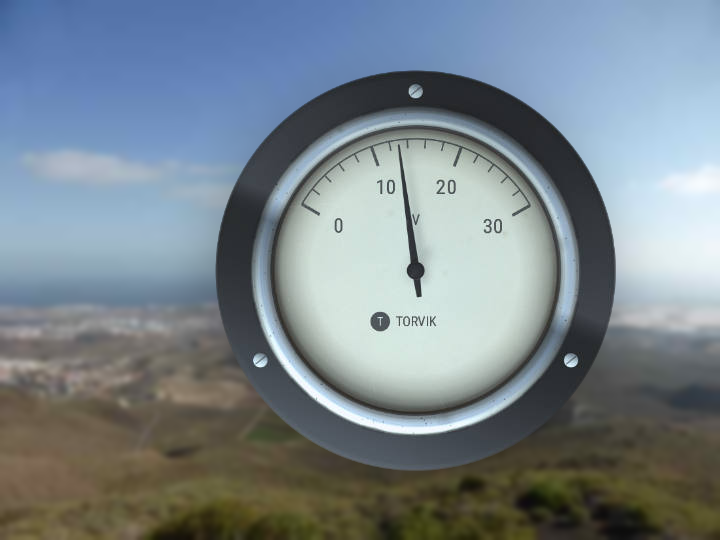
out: **13** V
